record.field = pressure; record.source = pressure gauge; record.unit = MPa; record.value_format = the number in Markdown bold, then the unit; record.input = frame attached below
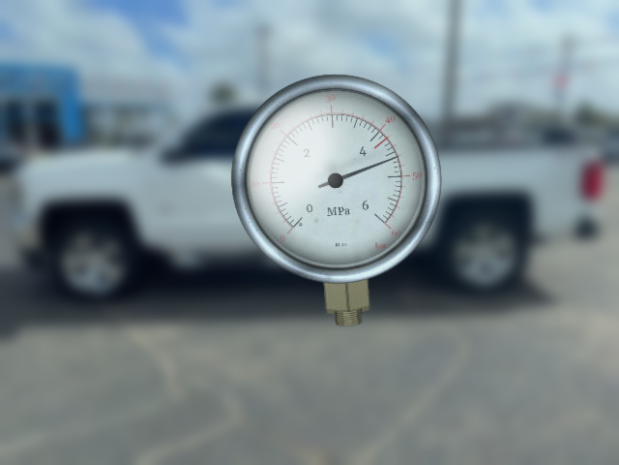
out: **4.6** MPa
